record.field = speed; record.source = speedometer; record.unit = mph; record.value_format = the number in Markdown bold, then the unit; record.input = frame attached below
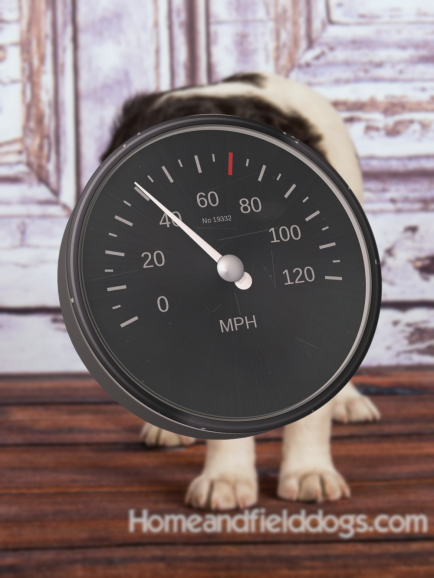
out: **40** mph
